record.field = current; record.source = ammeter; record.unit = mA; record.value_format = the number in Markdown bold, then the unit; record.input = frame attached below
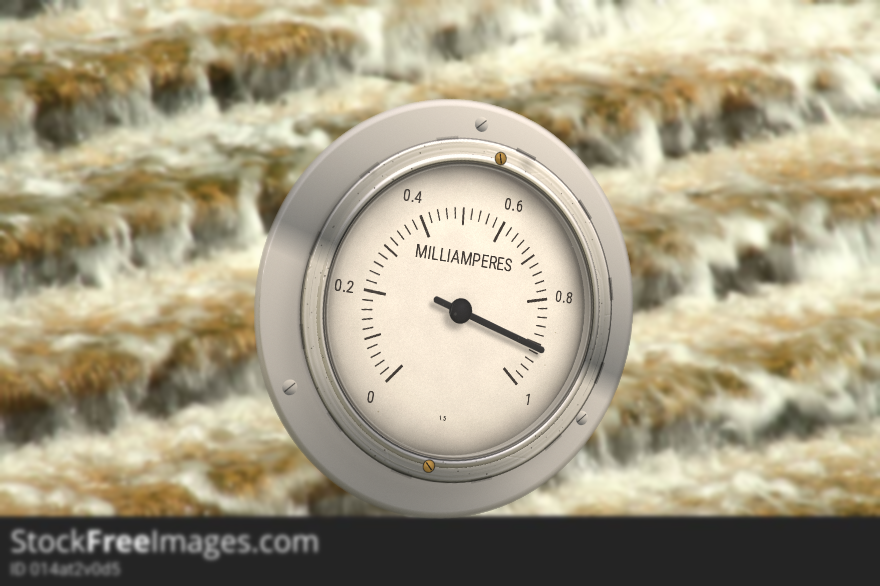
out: **0.91** mA
